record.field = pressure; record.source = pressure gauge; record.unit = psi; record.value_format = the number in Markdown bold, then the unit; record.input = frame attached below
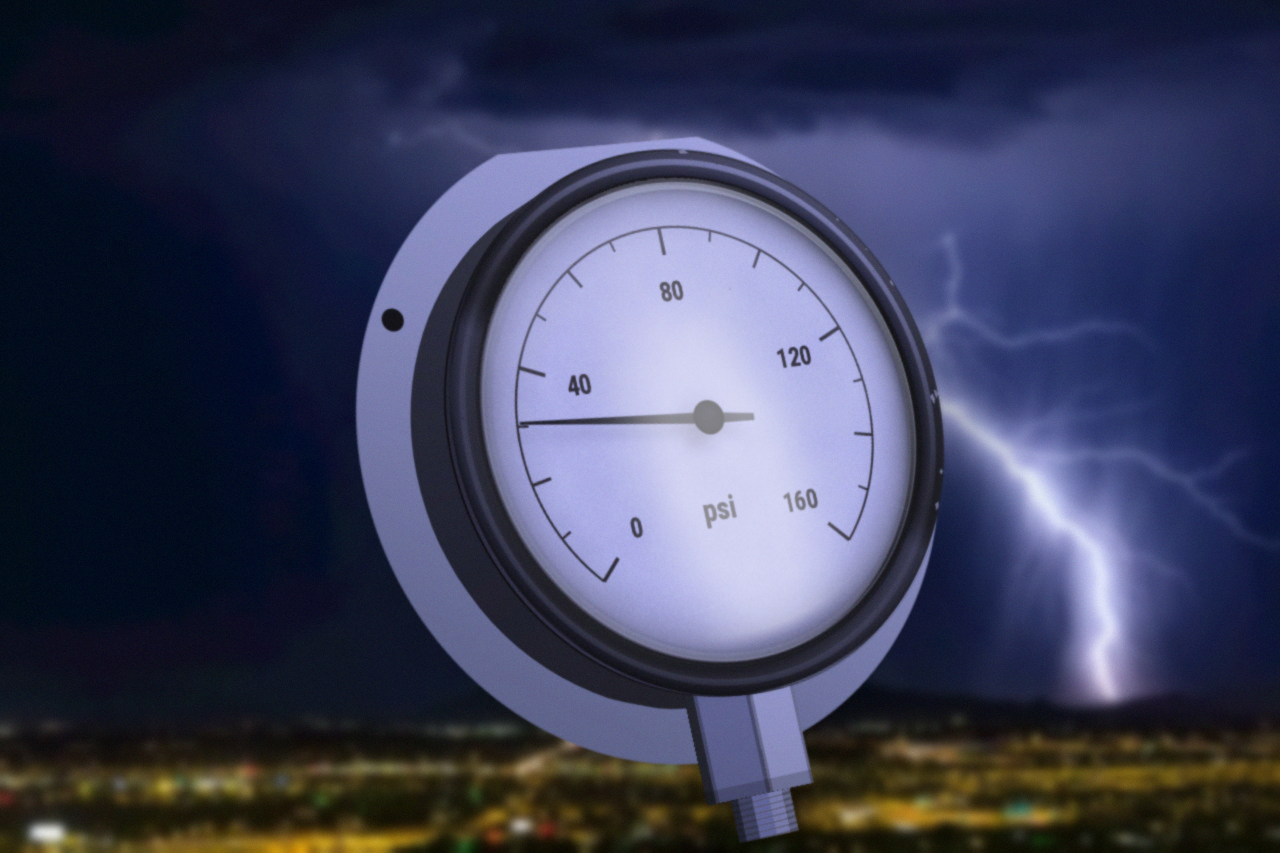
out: **30** psi
